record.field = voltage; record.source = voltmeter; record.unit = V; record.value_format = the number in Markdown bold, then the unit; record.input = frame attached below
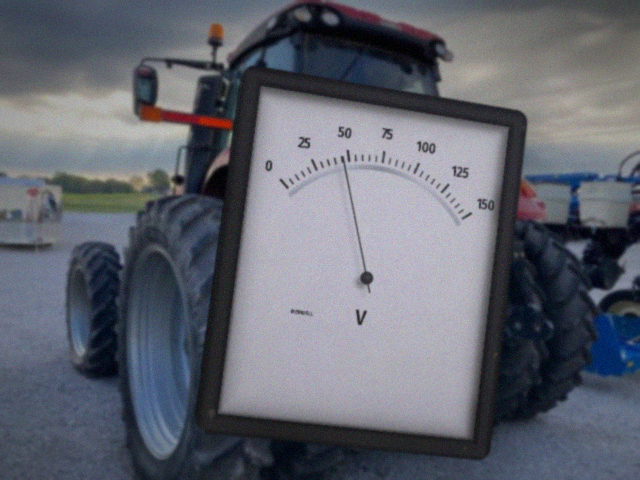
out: **45** V
